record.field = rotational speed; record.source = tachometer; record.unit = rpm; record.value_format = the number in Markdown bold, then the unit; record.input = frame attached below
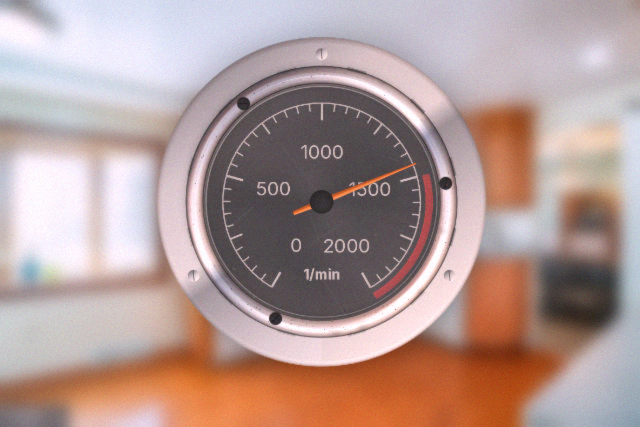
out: **1450** rpm
